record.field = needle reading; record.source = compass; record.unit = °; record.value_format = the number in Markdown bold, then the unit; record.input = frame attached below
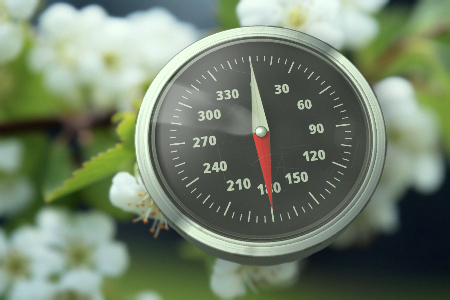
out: **180** °
